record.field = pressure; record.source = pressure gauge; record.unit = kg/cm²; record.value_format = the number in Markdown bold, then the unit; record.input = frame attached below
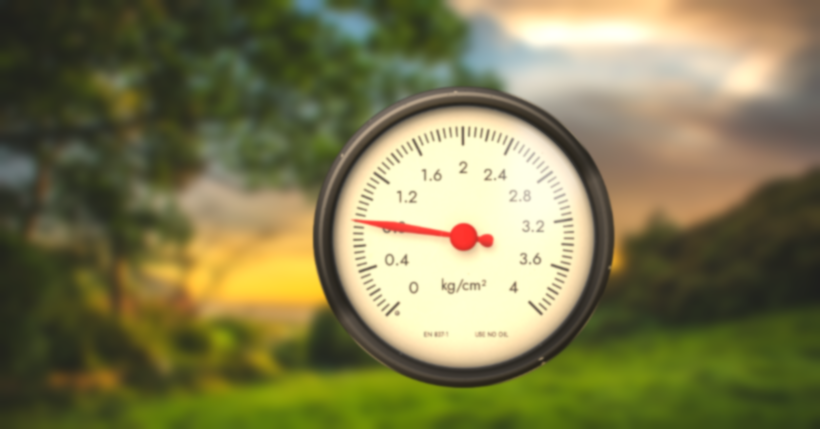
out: **0.8** kg/cm²
